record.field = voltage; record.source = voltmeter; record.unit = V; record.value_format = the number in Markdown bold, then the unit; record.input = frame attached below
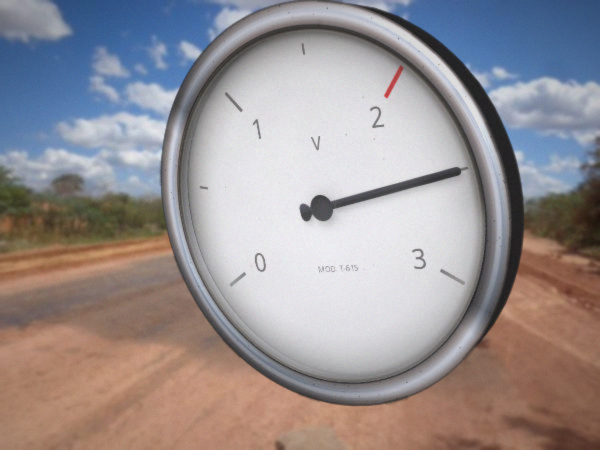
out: **2.5** V
